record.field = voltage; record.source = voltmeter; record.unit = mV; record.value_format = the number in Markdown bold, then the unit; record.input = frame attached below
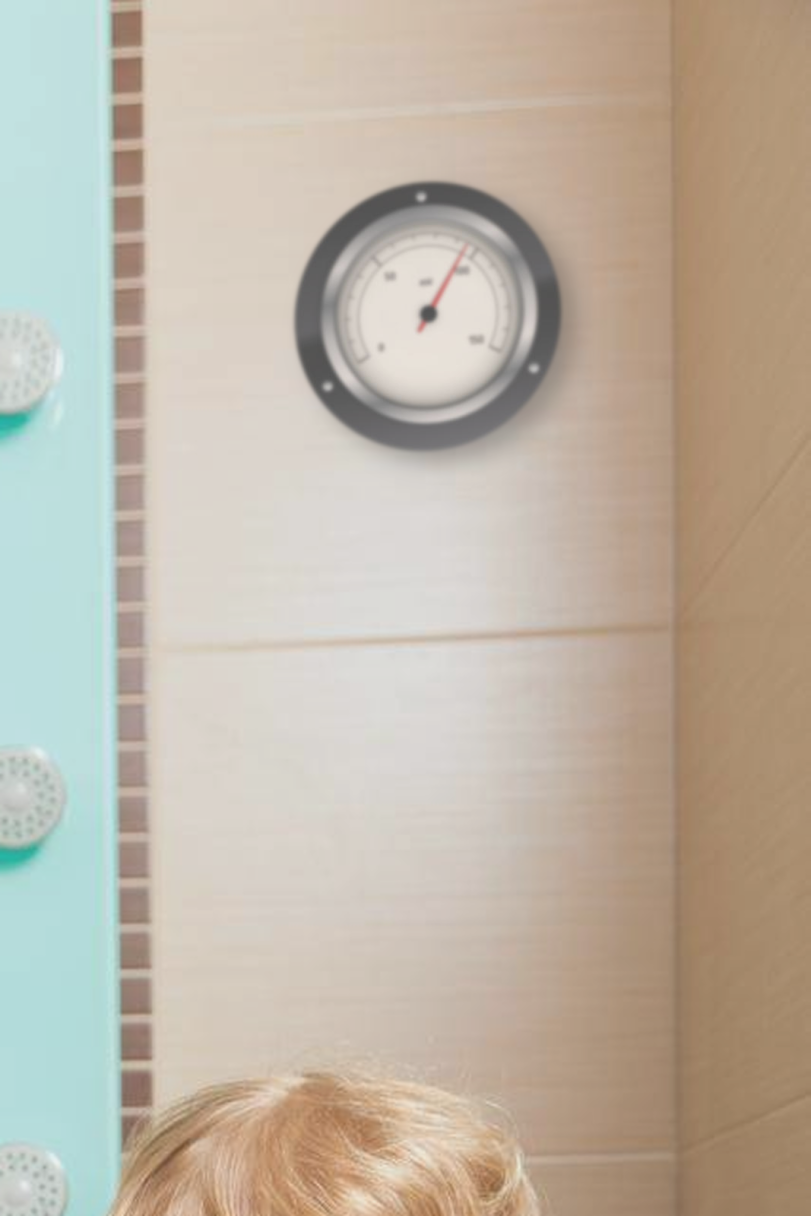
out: **95** mV
